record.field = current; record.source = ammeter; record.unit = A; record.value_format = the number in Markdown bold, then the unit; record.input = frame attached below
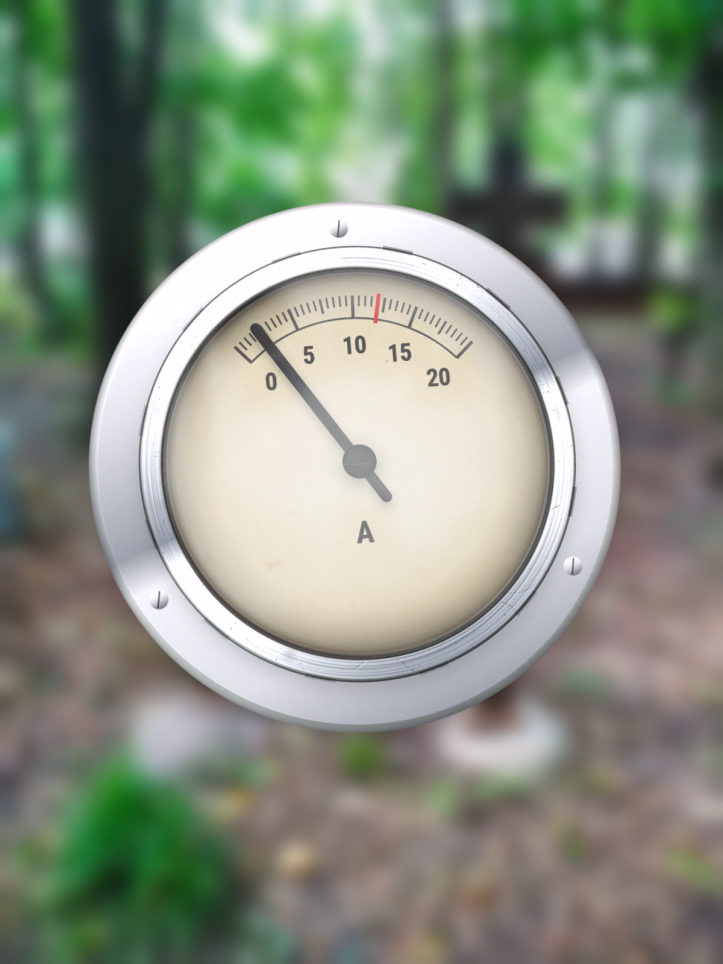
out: **2** A
